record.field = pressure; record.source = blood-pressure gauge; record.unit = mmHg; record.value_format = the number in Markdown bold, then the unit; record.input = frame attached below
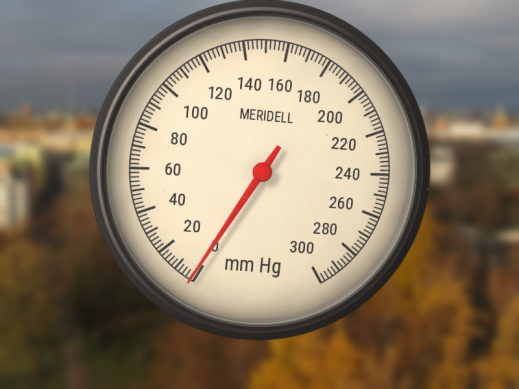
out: **2** mmHg
